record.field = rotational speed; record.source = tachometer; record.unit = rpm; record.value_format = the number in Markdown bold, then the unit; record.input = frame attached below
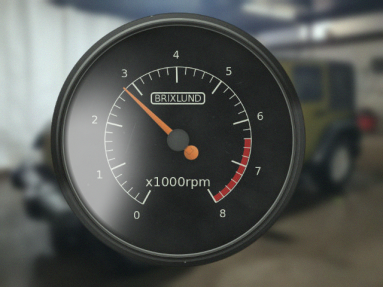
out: **2800** rpm
